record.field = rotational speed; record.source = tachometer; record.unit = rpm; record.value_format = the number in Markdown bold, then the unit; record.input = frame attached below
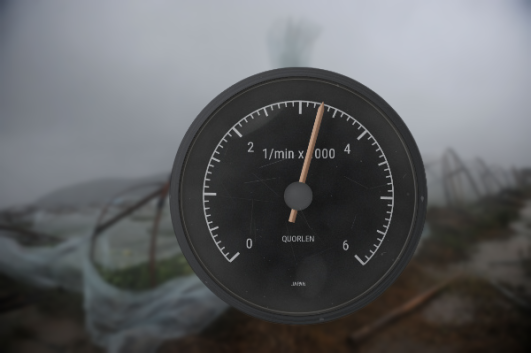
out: **3300** rpm
